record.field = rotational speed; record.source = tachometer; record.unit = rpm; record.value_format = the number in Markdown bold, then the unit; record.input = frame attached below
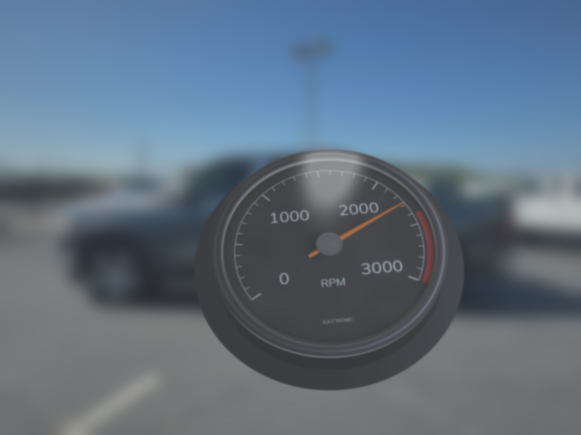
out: **2300** rpm
